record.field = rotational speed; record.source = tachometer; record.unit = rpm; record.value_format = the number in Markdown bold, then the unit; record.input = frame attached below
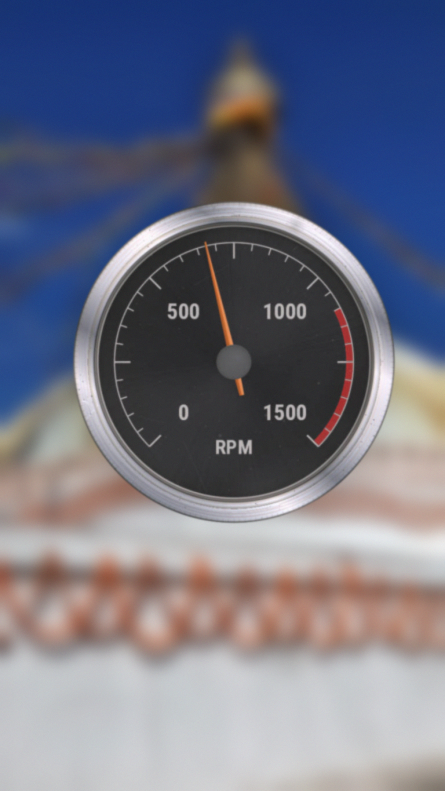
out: **675** rpm
